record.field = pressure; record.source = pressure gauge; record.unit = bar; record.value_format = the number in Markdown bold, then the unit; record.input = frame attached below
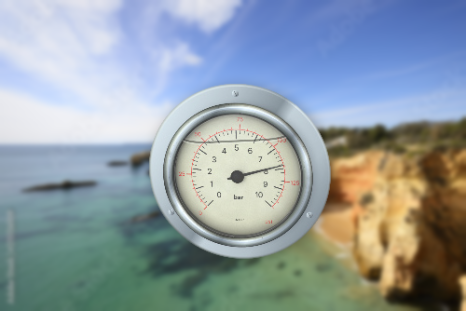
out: **7.8** bar
